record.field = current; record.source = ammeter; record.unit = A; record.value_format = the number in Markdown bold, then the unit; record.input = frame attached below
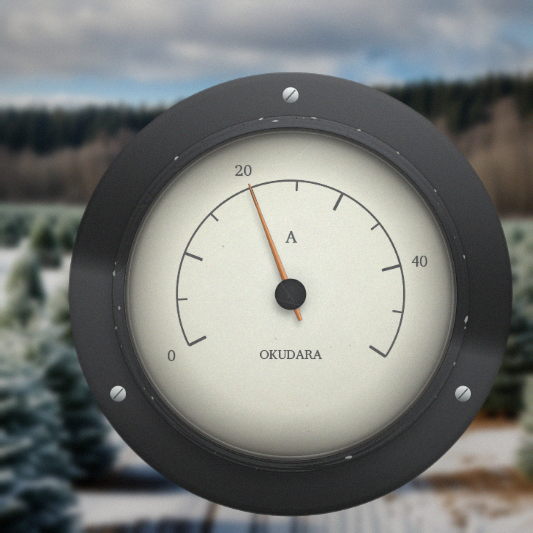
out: **20** A
